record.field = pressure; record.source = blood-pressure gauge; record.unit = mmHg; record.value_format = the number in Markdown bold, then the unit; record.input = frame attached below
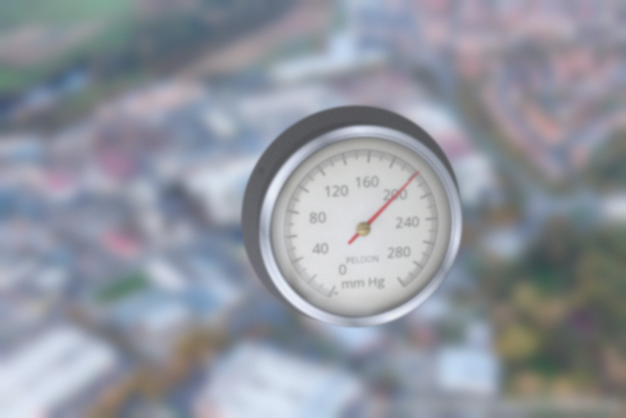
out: **200** mmHg
